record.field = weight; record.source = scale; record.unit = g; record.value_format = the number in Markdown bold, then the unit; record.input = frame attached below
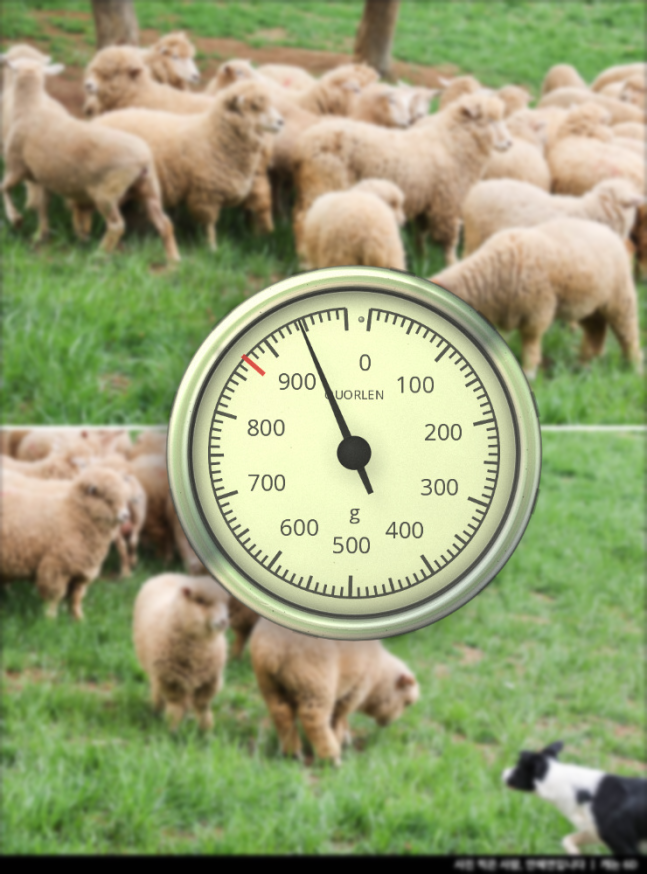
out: **945** g
